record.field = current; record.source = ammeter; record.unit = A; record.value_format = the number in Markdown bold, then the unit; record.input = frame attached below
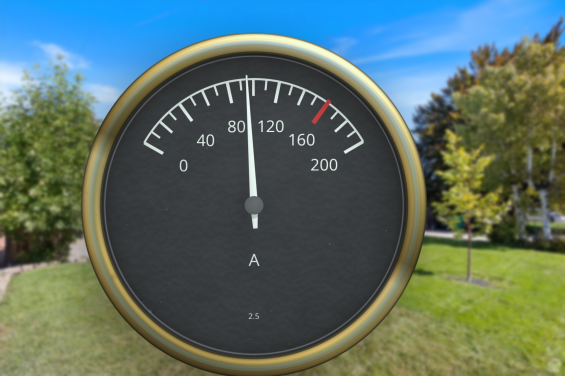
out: **95** A
